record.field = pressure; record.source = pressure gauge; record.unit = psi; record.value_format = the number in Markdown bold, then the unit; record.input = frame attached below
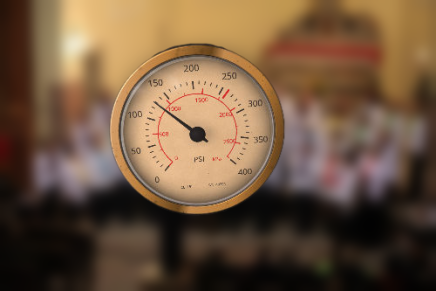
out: **130** psi
